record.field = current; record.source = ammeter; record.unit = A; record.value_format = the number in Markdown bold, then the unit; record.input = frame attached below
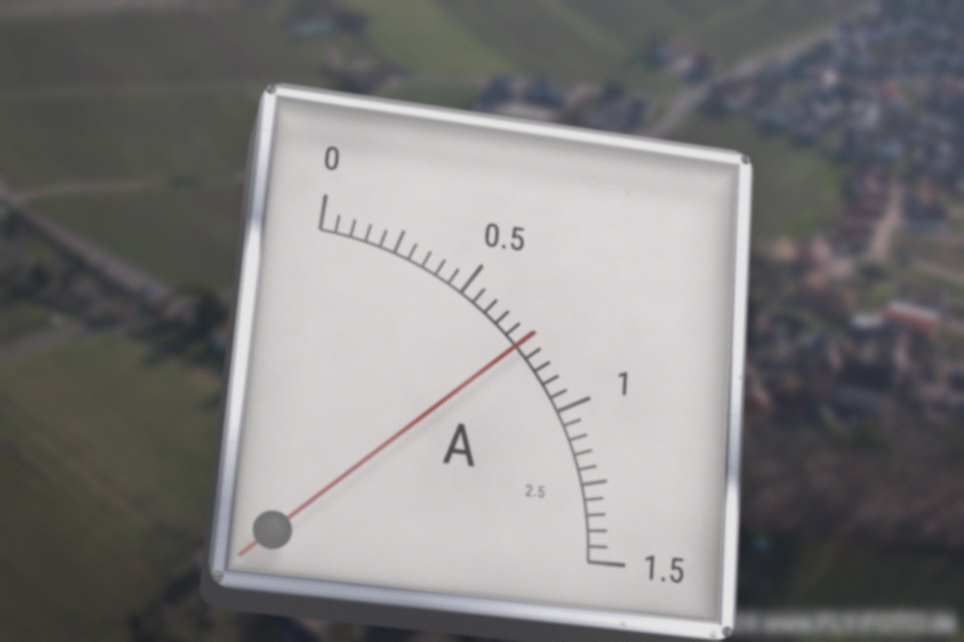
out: **0.75** A
